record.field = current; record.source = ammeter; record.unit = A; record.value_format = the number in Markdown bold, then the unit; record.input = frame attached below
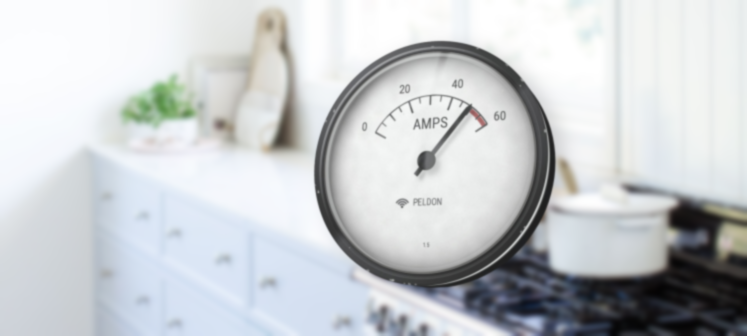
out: **50** A
